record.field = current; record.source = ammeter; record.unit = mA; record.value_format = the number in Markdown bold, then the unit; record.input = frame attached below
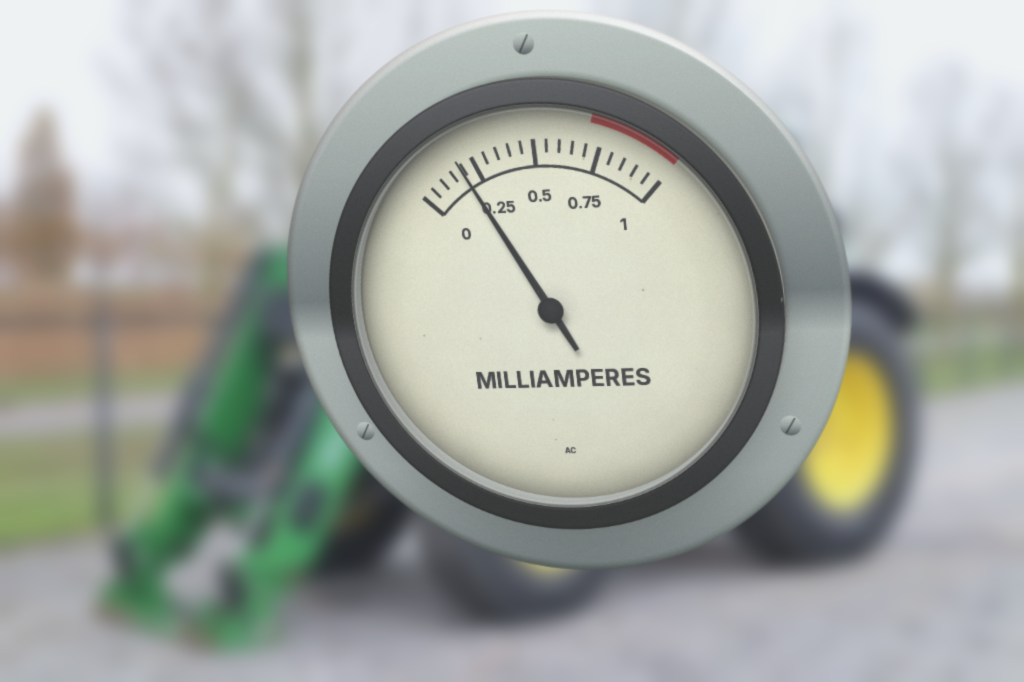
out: **0.2** mA
